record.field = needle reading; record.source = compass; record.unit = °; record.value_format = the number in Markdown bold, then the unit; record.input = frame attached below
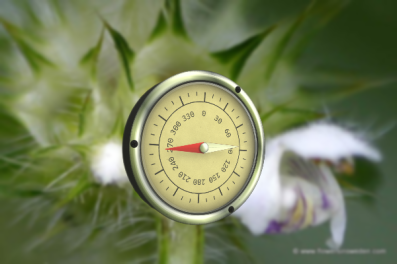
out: **265** °
